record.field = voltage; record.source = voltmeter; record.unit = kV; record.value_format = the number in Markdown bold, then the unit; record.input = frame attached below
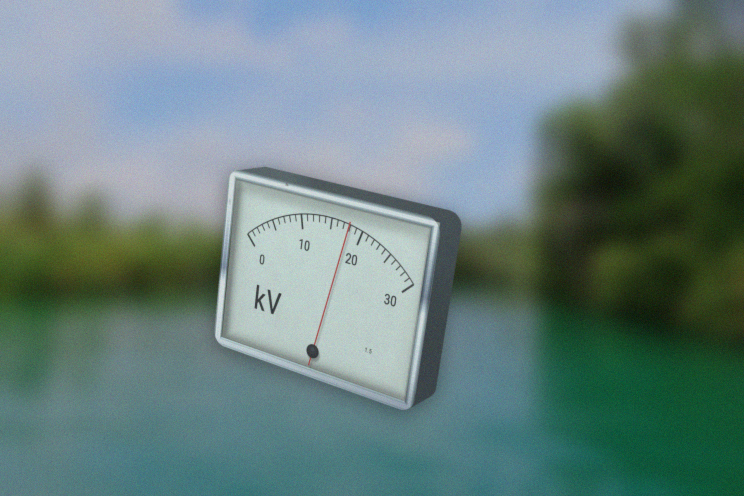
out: **18** kV
